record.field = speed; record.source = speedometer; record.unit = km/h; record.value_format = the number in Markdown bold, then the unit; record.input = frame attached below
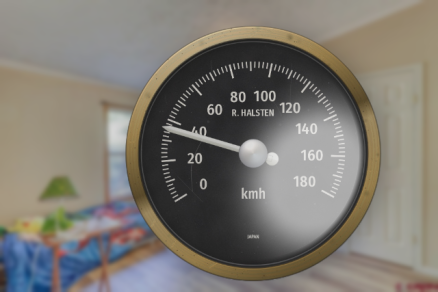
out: **36** km/h
